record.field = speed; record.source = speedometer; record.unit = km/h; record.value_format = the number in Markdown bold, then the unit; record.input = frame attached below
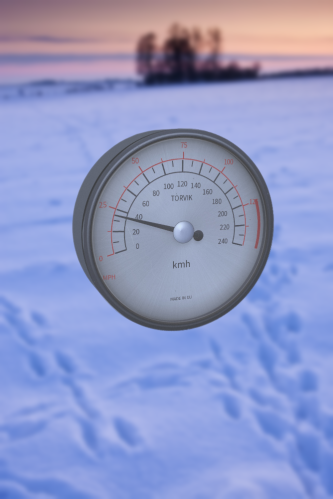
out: **35** km/h
